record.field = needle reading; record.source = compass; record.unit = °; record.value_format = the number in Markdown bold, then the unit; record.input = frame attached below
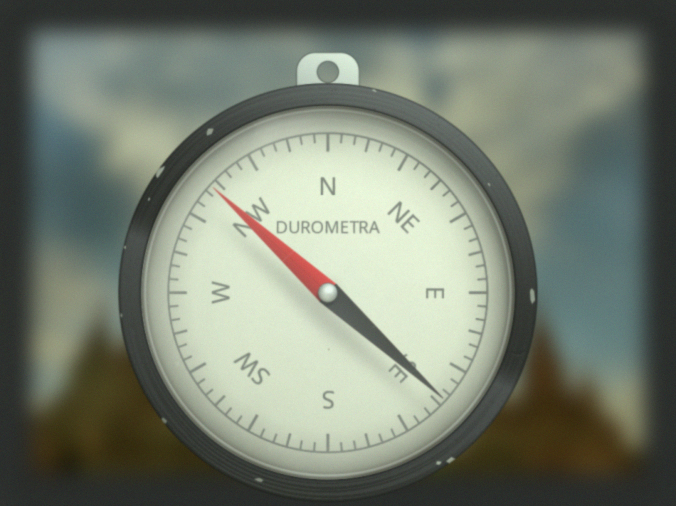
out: **312.5** °
